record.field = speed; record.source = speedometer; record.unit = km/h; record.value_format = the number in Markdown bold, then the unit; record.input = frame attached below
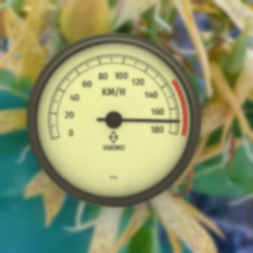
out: **170** km/h
